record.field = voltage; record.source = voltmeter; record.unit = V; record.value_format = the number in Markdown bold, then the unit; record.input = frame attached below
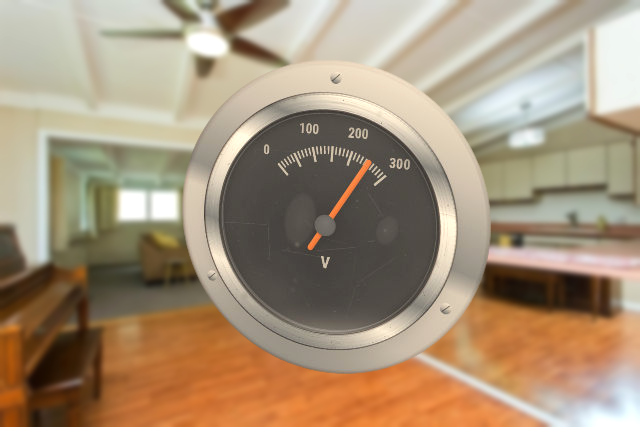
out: **250** V
